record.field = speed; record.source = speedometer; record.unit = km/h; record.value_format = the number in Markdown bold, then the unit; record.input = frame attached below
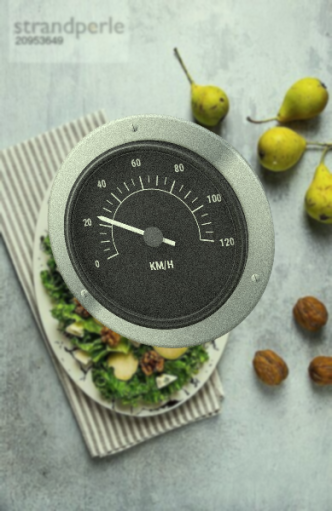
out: **25** km/h
